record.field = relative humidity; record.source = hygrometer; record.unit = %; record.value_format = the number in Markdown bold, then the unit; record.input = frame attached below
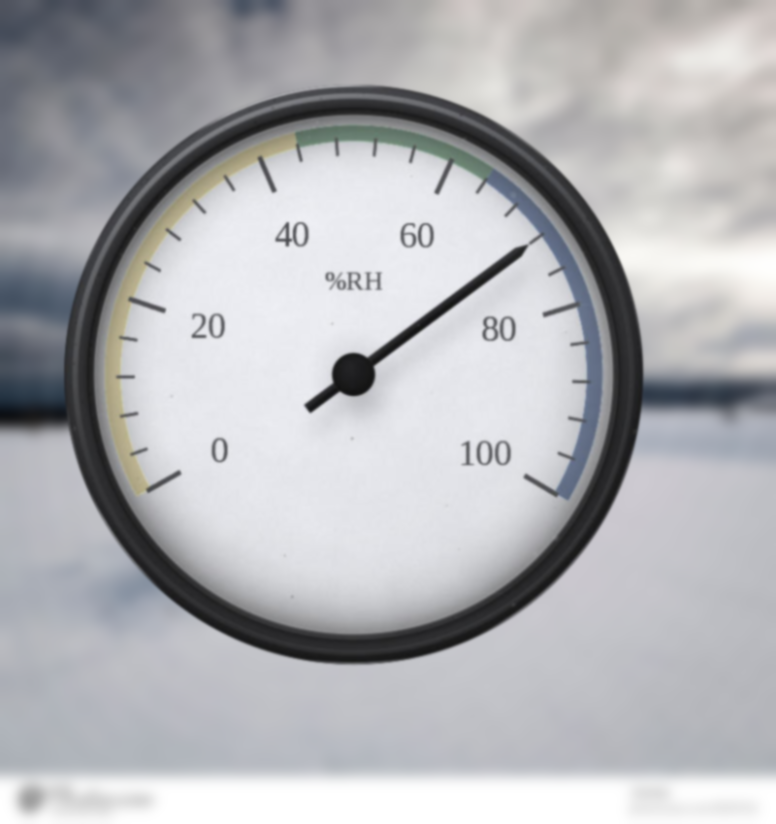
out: **72** %
